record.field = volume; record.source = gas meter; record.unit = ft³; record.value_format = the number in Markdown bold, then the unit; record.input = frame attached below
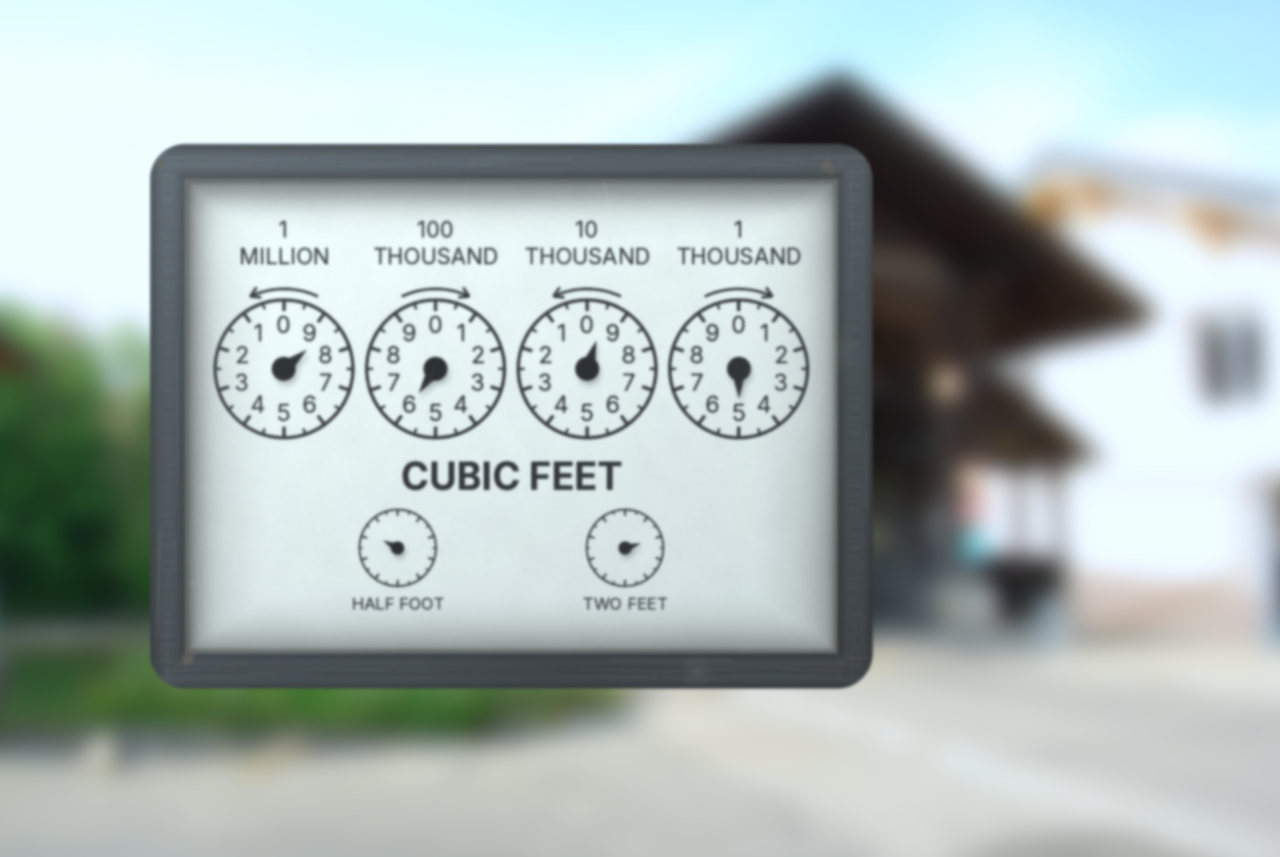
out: **859500** ft³
